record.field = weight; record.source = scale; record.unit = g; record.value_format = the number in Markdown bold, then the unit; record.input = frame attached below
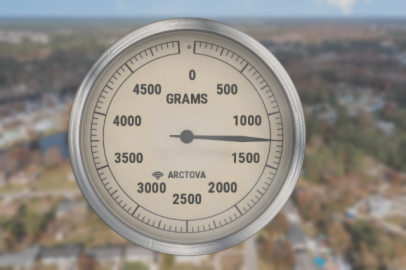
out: **1250** g
